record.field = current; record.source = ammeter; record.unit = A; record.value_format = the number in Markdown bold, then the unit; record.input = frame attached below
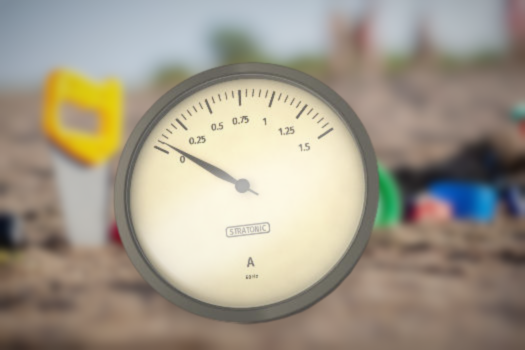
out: **0.05** A
